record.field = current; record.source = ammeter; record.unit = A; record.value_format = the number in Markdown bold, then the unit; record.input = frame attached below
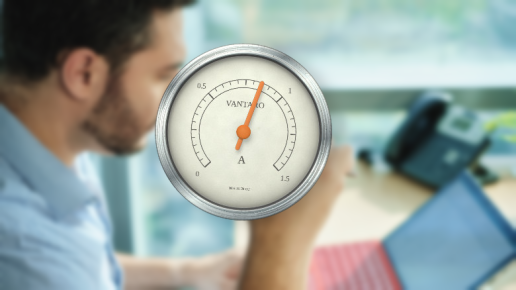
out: **0.85** A
